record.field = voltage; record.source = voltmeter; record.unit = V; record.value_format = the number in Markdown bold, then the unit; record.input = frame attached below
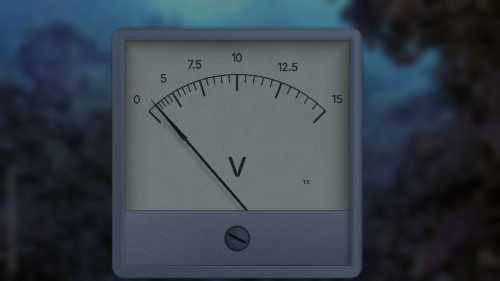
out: **2.5** V
